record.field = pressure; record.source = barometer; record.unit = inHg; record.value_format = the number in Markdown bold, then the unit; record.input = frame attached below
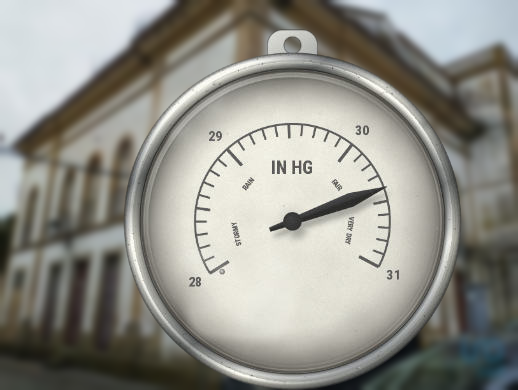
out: **30.4** inHg
